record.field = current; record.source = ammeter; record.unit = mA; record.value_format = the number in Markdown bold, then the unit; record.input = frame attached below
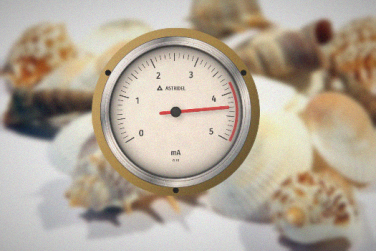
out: **4.3** mA
